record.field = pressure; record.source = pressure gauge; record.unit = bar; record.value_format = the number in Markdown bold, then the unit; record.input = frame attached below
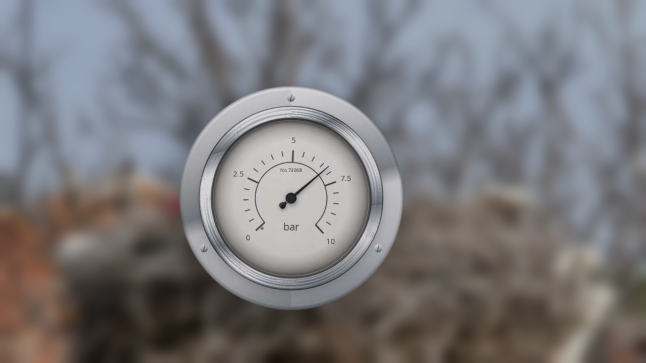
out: **6.75** bar
